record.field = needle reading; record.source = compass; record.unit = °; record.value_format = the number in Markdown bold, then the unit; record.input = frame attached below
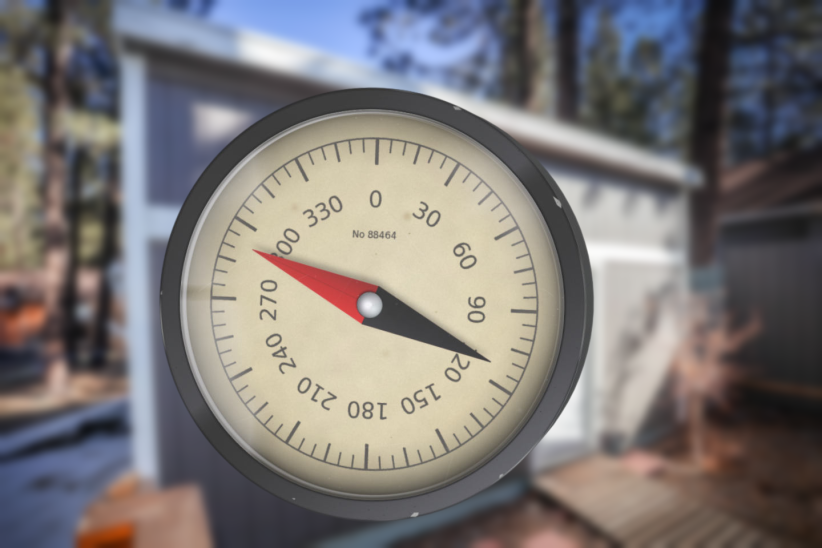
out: **292.5** °
